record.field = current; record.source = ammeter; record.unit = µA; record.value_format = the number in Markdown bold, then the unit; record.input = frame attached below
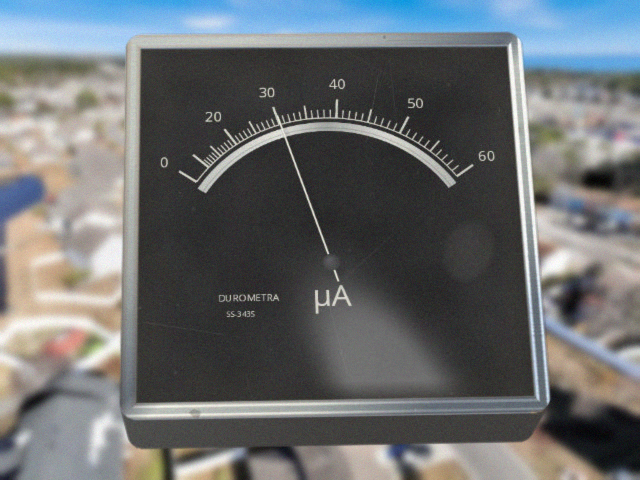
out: **30** µA
